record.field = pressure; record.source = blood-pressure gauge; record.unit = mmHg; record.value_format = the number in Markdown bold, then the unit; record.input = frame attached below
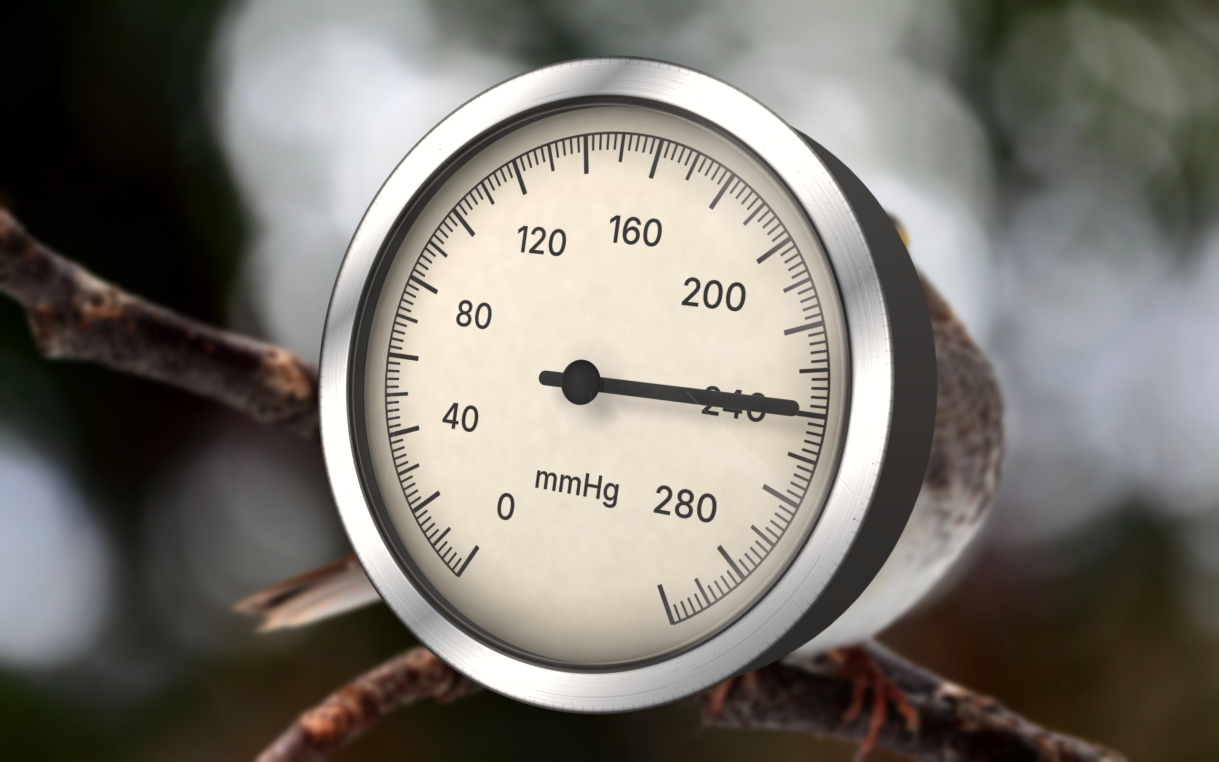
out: **239** mmHg
